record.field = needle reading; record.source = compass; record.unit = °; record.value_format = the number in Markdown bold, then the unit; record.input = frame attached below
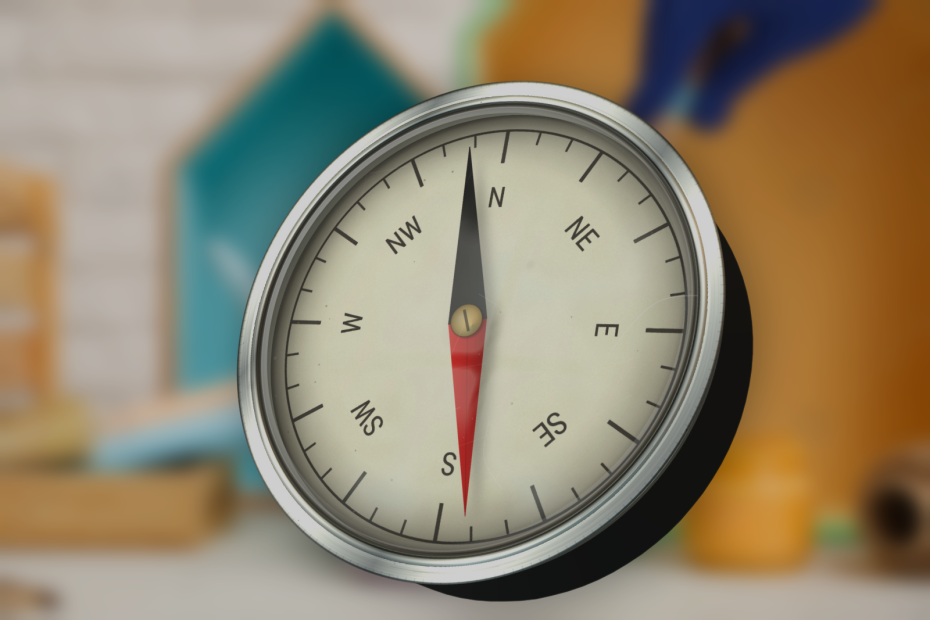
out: **170** °
